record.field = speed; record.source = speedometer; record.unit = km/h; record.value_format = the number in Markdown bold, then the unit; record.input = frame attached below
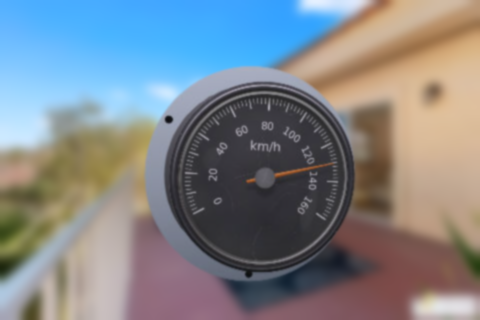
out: **130** km/h
